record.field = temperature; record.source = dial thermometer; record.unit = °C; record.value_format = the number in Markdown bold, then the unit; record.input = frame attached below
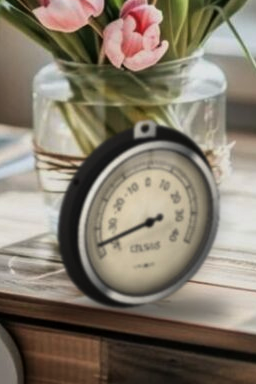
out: **-35** °C
